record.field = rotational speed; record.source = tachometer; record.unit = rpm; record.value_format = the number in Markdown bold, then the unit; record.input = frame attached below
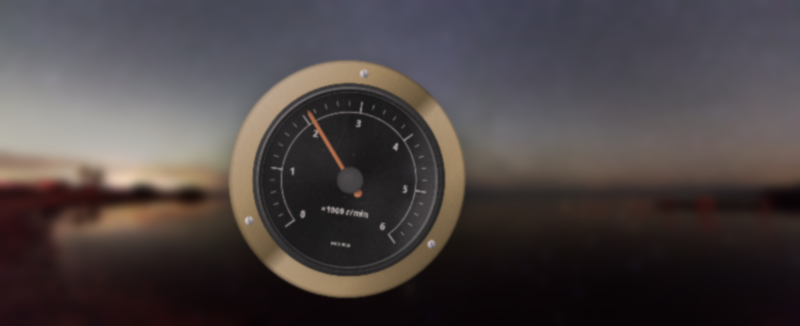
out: **2100** rpm
